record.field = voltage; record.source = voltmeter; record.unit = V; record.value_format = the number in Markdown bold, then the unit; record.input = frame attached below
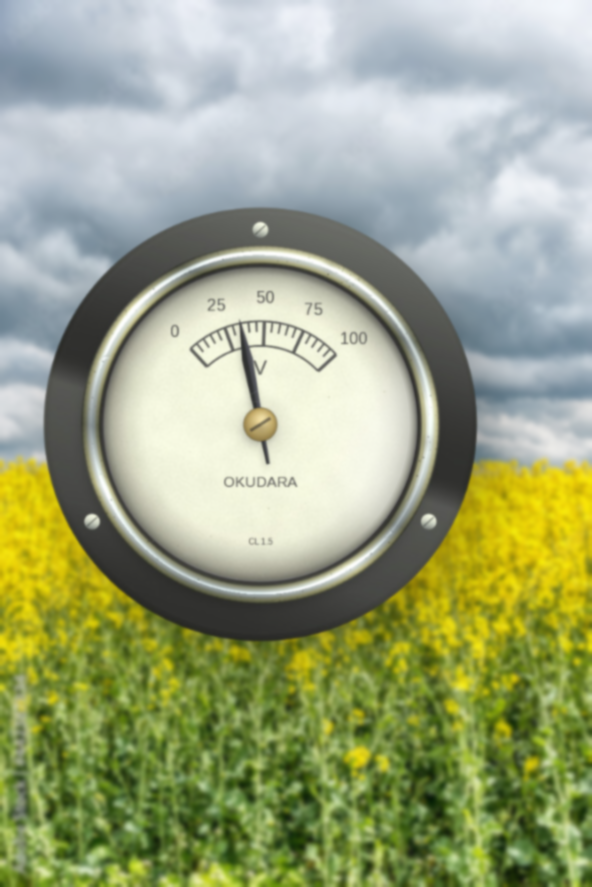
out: **35** V
